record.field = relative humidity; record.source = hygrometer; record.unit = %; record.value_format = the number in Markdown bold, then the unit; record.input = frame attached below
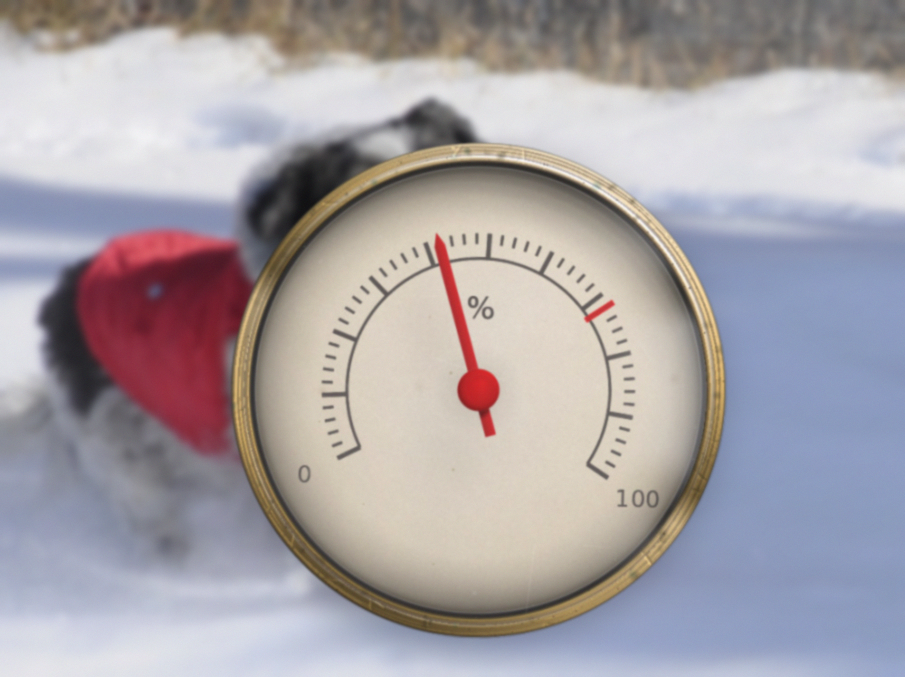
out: **42** %
